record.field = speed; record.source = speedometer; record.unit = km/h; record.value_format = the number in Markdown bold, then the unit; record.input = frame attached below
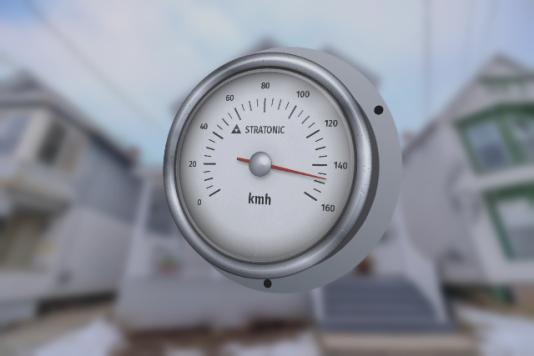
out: **147.5** km/h
